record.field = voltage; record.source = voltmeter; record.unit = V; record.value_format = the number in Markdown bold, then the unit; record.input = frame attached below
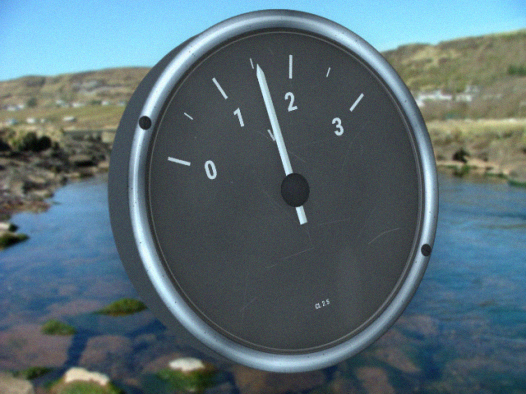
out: **1.5** V
